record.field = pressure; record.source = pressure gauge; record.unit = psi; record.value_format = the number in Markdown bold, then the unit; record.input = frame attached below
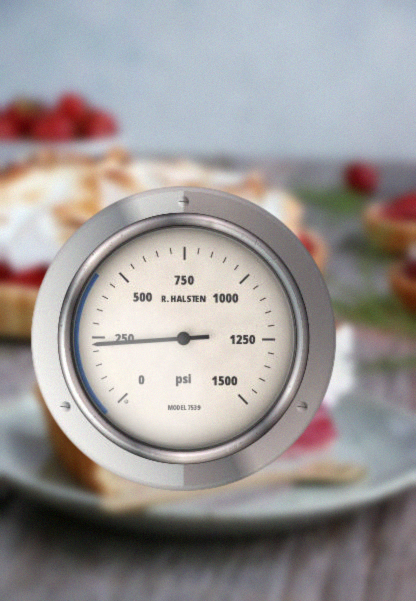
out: **225** psi
